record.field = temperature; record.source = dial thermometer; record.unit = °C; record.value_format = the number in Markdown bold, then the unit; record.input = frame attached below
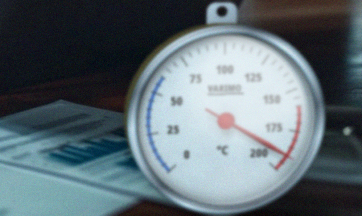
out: **190** °C
